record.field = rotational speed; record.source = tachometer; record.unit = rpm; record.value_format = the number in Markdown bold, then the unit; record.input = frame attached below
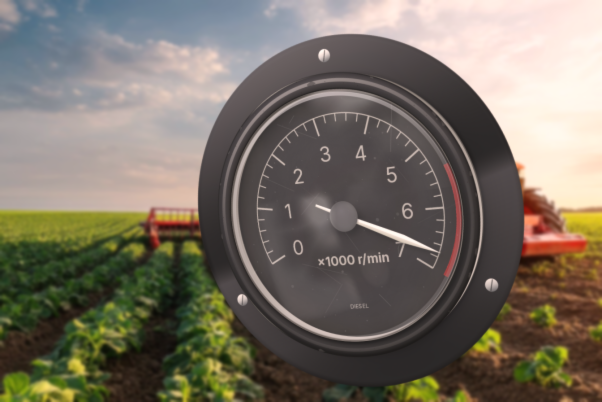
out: **6700** rpm
